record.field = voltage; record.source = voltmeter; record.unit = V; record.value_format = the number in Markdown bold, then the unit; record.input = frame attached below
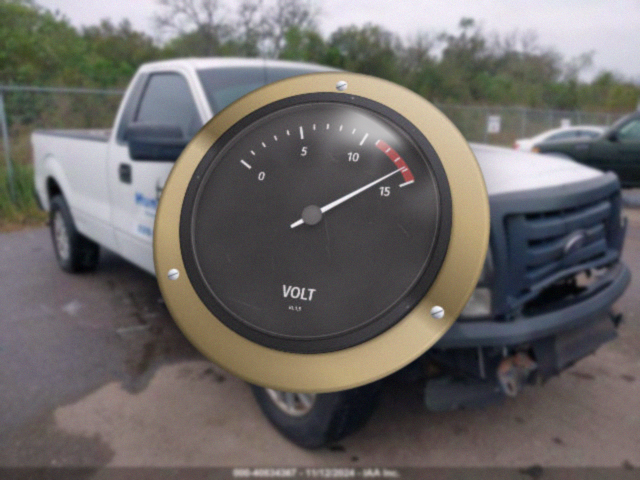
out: **14** V
